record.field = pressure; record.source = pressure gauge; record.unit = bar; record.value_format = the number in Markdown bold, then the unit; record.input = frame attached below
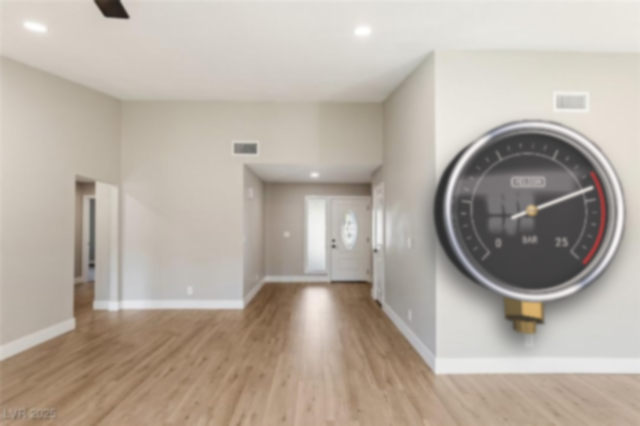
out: **19** bar
